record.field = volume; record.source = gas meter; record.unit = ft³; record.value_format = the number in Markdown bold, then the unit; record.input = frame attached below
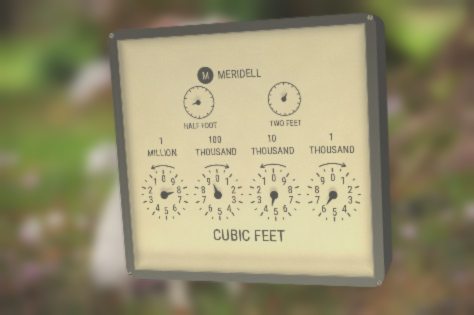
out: **794600** ft³
